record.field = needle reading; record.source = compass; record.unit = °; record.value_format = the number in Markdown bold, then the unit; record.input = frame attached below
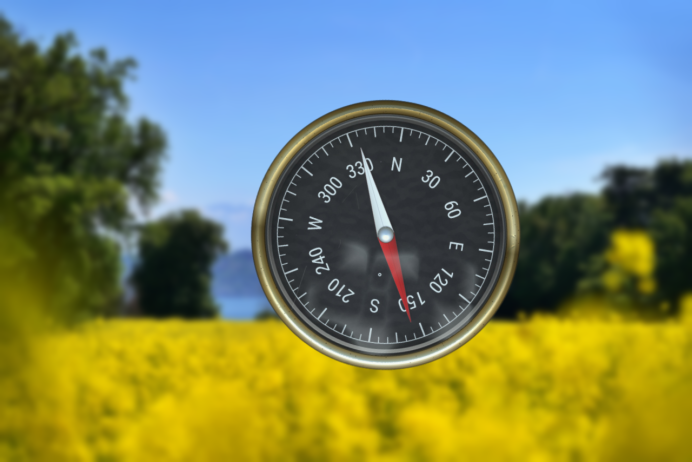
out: **155** °
